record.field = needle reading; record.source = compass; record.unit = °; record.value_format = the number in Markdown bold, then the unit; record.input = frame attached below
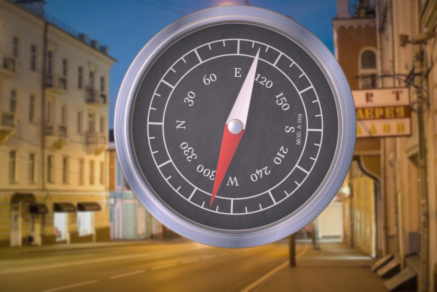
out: **285** °
